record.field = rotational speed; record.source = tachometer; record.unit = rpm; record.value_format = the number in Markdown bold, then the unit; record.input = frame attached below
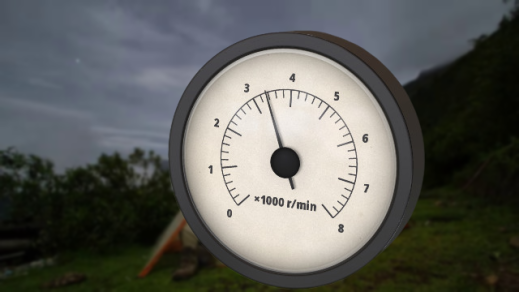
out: **3400** rpm
